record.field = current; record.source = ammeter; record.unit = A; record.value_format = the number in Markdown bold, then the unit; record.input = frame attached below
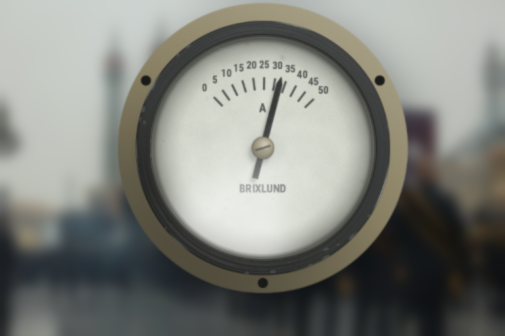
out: **32.5** A
